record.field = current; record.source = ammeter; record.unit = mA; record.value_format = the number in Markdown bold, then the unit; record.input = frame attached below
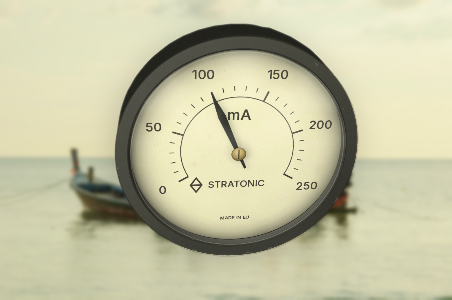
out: **100** mA
